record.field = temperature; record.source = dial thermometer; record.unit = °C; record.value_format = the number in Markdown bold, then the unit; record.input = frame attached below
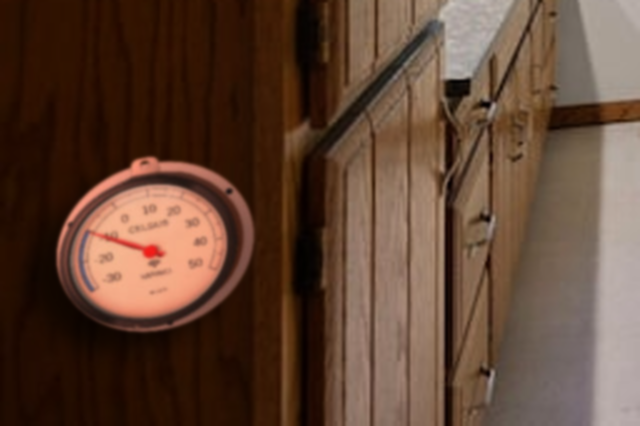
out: **-10** °C
